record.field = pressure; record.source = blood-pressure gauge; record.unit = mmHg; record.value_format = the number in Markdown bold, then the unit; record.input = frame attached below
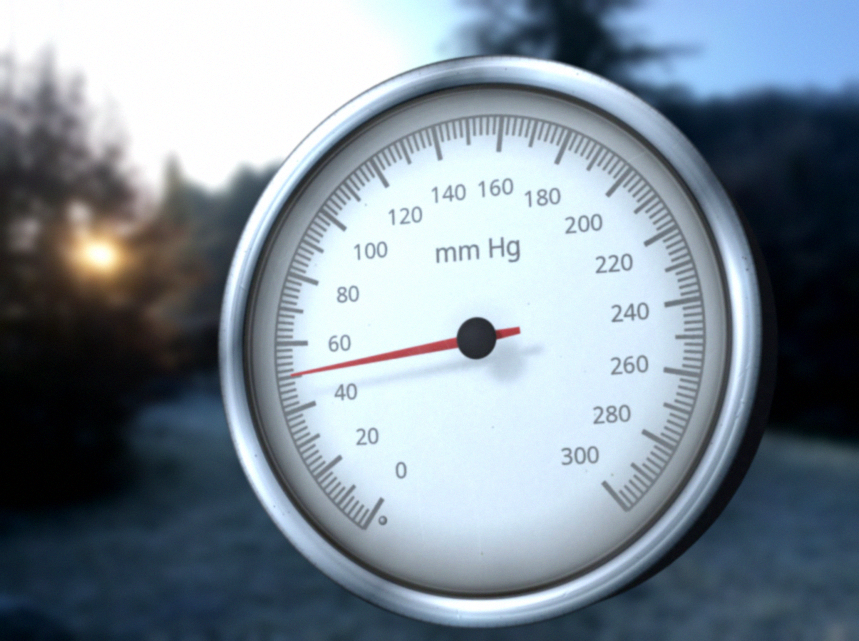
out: **50** mmHg
